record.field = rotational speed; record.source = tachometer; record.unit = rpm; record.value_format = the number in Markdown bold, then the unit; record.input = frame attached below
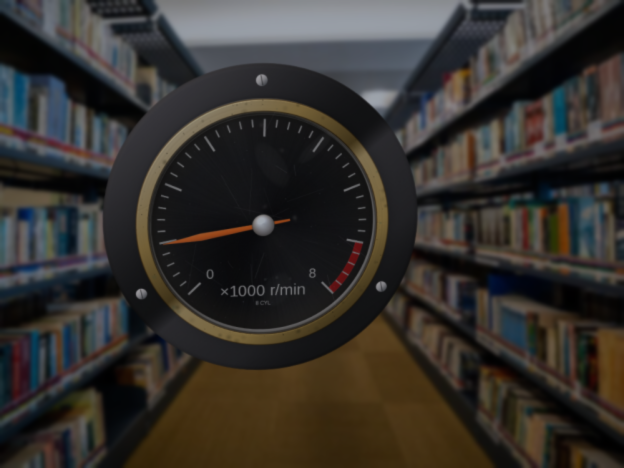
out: **1000** rpm
